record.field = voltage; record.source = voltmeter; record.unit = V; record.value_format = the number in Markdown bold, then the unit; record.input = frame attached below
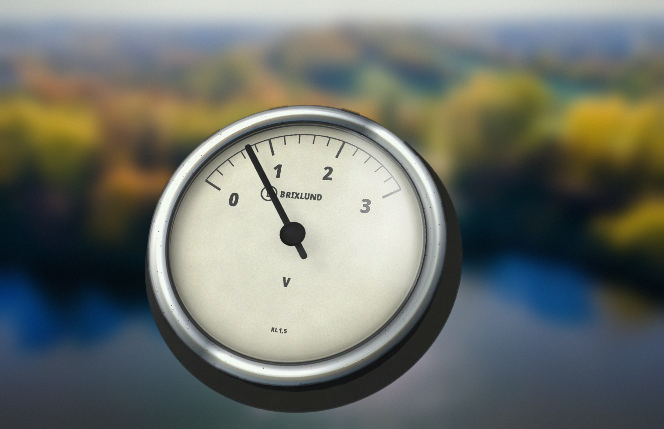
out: **0.7** V
